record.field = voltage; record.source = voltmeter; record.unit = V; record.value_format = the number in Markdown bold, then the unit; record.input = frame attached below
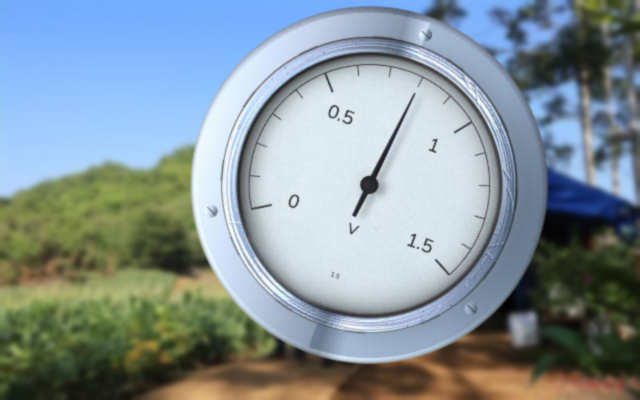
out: **0.8** V
